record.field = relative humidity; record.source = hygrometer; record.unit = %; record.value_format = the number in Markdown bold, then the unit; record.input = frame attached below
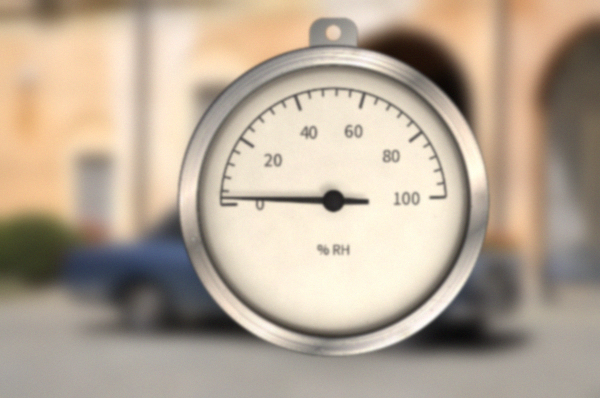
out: **2** %
